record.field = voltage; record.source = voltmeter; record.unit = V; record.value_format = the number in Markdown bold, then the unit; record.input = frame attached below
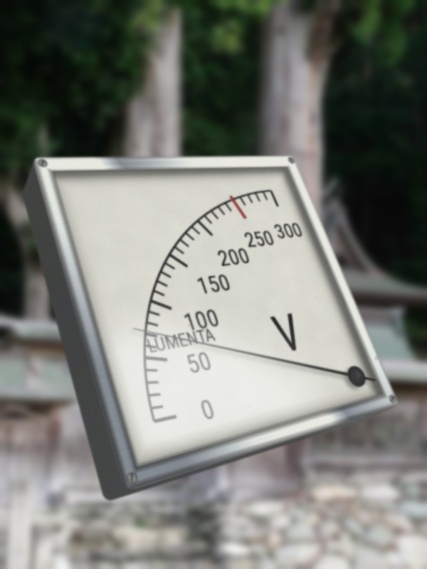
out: **70** V
